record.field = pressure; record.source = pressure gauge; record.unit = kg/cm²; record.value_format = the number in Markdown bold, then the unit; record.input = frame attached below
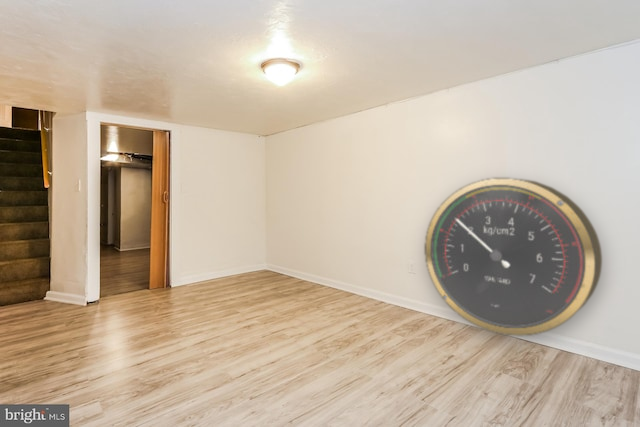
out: **2** kg/cm²
